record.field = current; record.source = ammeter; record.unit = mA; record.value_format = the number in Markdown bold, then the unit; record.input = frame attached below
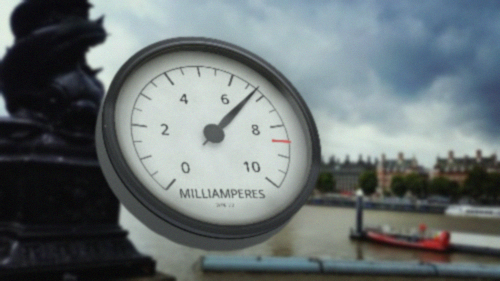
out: **6.75** mA
